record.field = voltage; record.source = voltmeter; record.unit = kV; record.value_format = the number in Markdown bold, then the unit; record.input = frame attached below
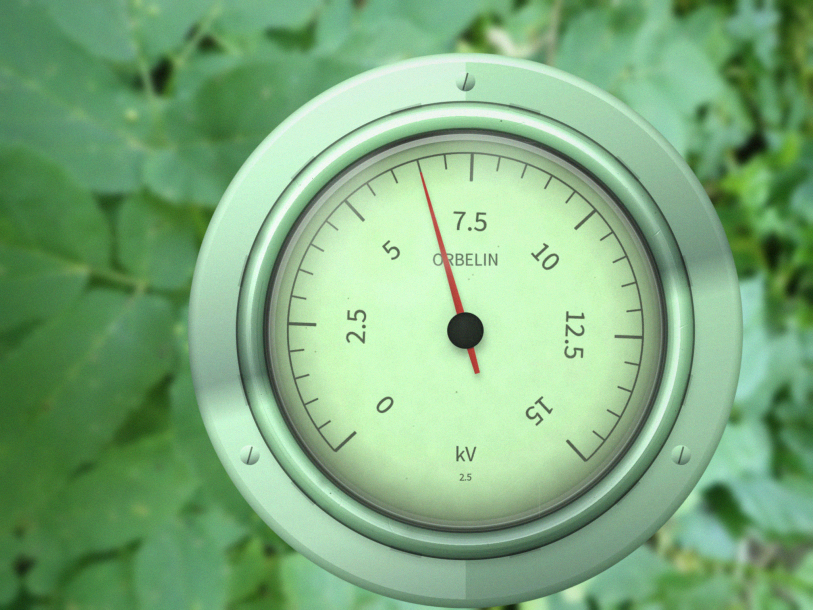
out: **6.5** kV
